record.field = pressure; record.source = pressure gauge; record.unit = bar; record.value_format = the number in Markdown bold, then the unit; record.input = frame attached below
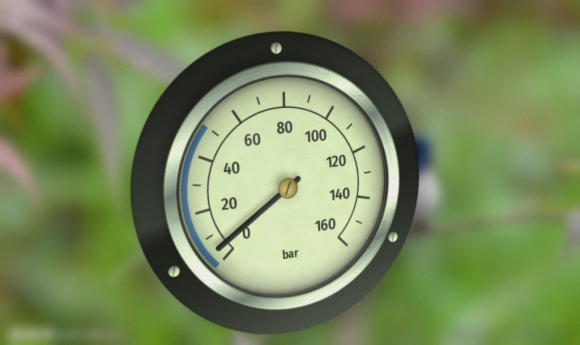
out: **5** bar
